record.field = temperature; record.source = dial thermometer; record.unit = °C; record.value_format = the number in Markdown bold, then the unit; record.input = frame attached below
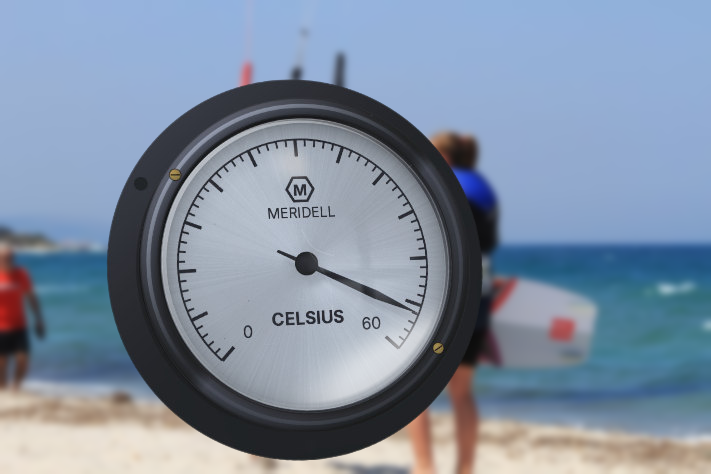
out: **56** °C
